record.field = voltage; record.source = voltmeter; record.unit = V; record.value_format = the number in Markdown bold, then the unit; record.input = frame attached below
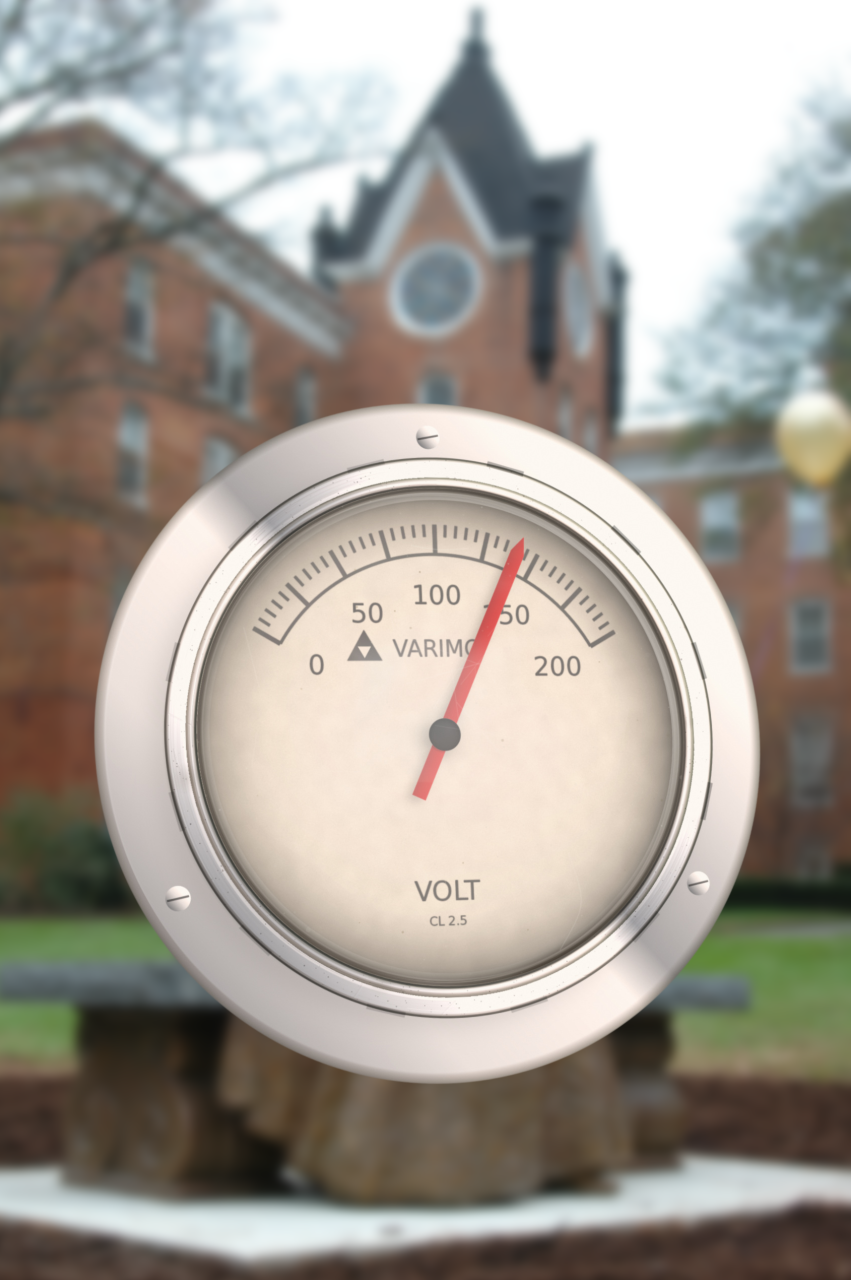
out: **140** V
